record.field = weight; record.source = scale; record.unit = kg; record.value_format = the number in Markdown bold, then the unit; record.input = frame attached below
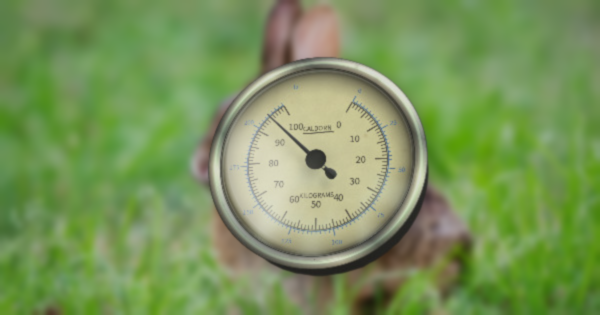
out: **95** kg
